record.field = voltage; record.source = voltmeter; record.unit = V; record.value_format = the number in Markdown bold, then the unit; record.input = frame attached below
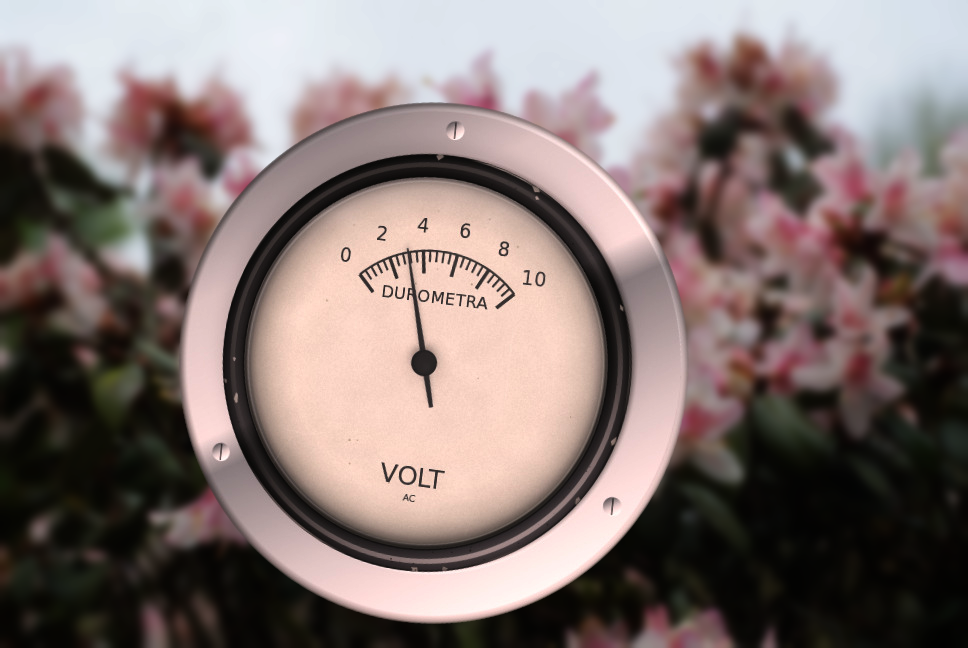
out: **3.2** V
